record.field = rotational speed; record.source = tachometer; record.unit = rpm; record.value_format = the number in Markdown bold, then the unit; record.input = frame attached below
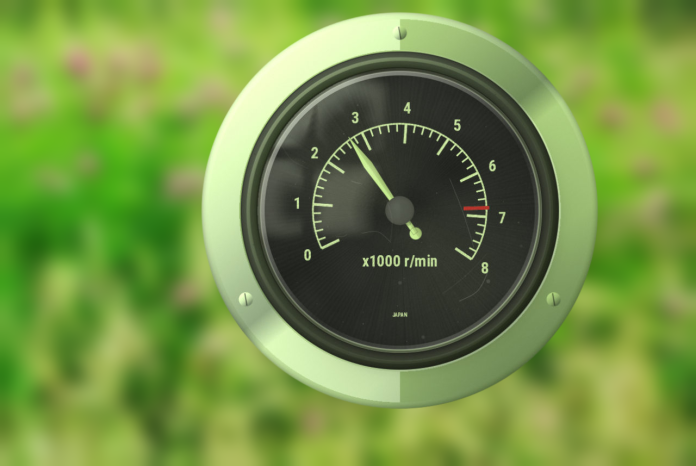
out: **2700** rpm
